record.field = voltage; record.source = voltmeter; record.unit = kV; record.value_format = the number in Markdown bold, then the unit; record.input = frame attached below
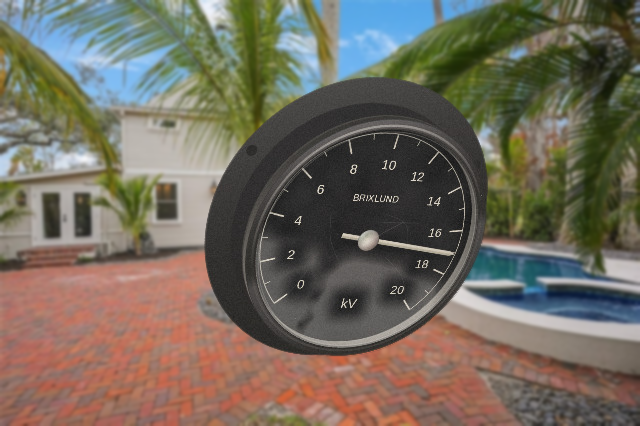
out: **17** kV
